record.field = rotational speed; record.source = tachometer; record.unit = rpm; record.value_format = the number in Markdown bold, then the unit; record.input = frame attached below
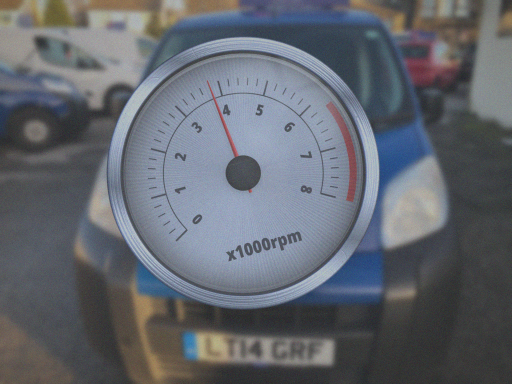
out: **3800** rpm
